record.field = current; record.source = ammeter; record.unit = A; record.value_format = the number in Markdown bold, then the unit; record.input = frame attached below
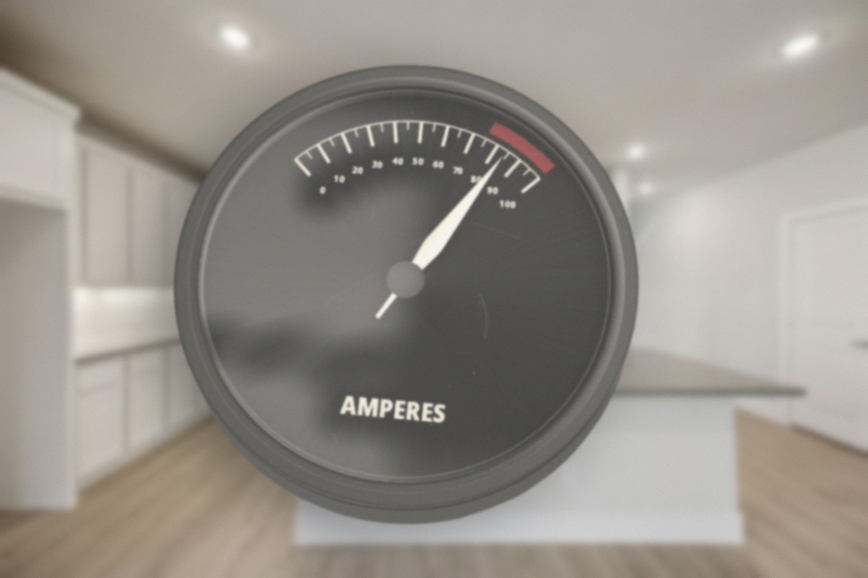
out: **85** A
